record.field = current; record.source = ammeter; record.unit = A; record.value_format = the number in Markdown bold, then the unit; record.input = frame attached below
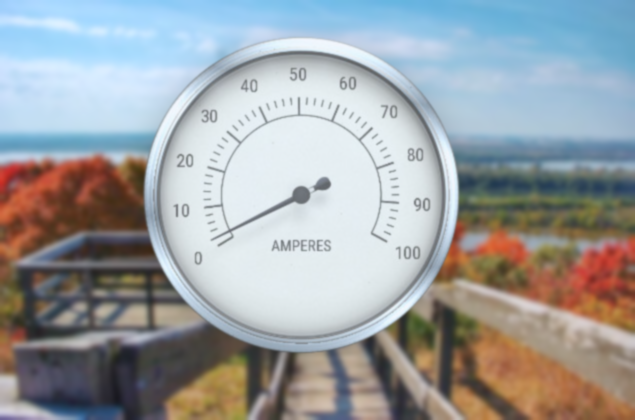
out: **2** A
